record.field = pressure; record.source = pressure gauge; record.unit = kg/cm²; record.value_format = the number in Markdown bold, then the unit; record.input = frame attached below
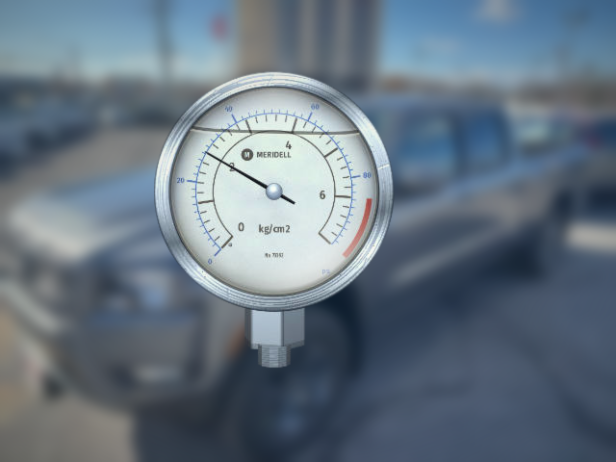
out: **2** kg/cm²
